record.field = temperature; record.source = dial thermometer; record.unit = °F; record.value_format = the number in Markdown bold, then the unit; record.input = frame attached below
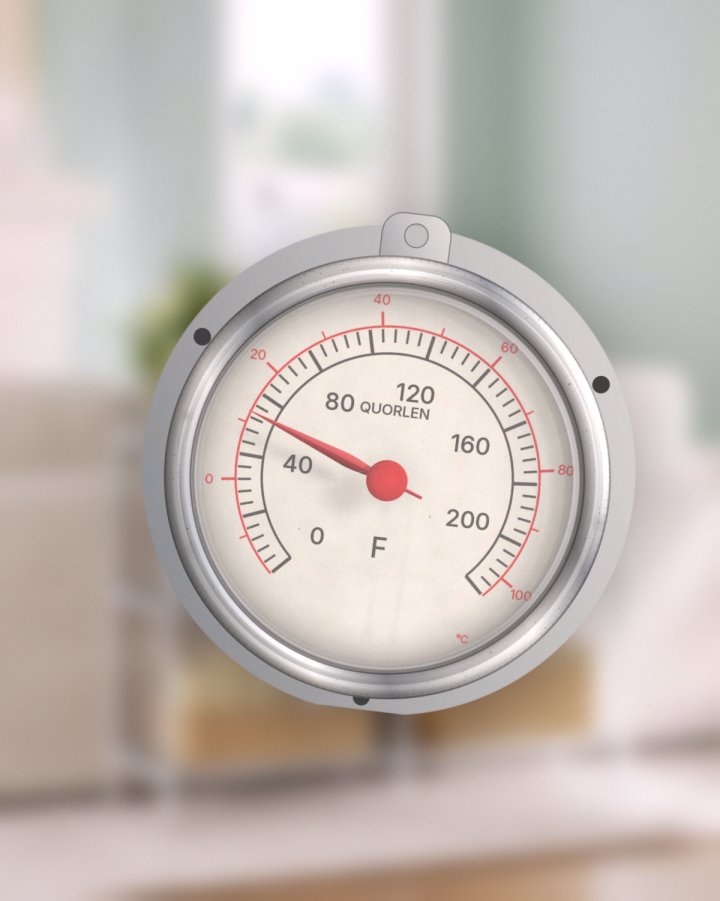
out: **54** °F
